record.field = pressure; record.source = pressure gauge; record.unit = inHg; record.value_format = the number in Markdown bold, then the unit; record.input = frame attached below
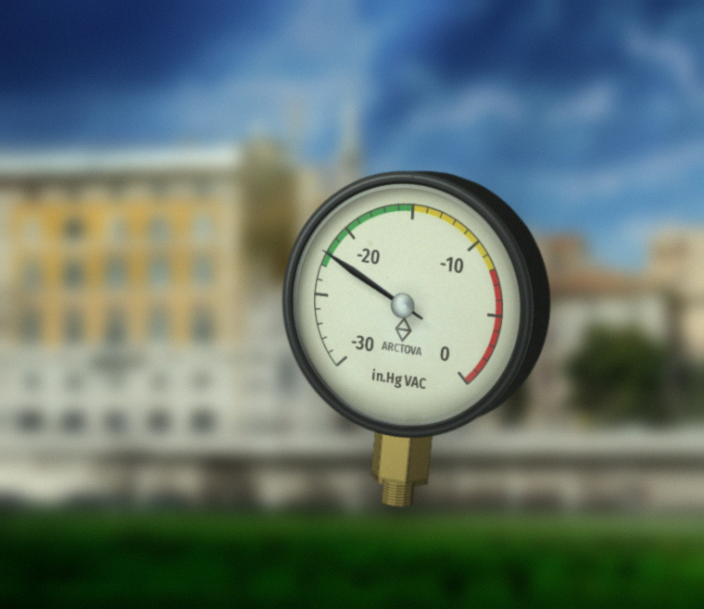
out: **-22** inHg
